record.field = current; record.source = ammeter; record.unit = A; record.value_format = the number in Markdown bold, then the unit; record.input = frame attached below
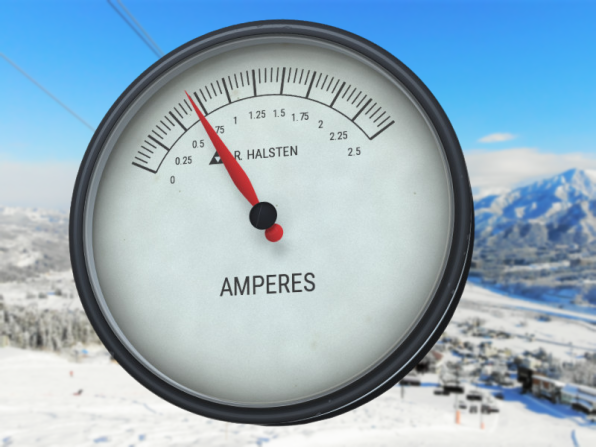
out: **0.7** A
